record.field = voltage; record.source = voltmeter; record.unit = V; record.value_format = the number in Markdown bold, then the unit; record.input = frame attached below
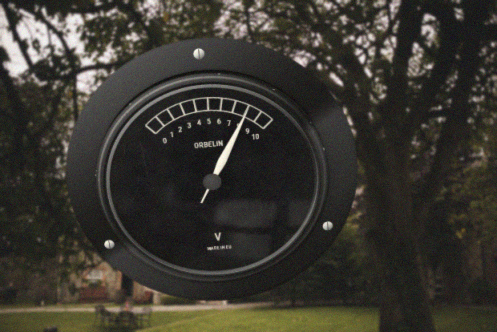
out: **8** V
